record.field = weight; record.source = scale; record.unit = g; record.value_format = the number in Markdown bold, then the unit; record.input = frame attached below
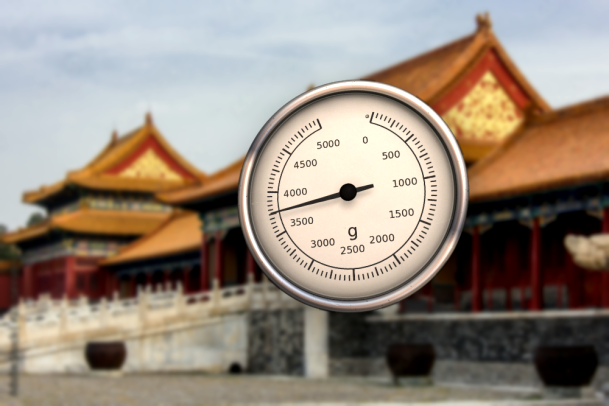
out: **3750** g
